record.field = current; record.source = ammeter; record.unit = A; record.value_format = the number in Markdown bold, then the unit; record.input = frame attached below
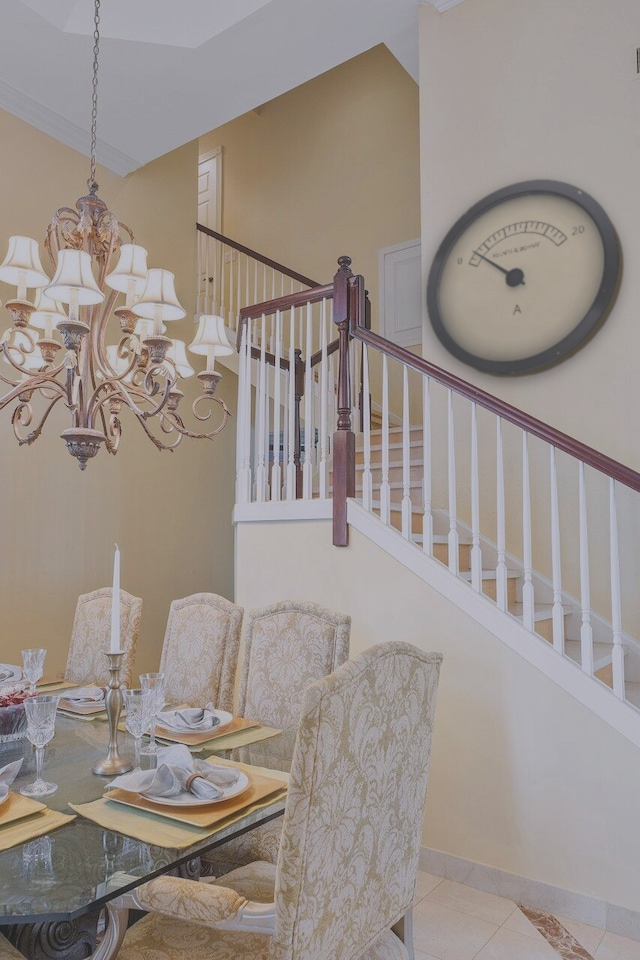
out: **2** A
